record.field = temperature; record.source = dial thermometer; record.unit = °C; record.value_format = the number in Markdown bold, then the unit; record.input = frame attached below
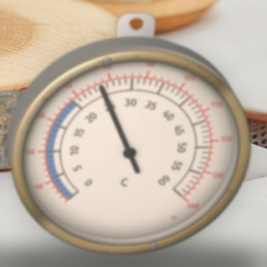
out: **25** °C
